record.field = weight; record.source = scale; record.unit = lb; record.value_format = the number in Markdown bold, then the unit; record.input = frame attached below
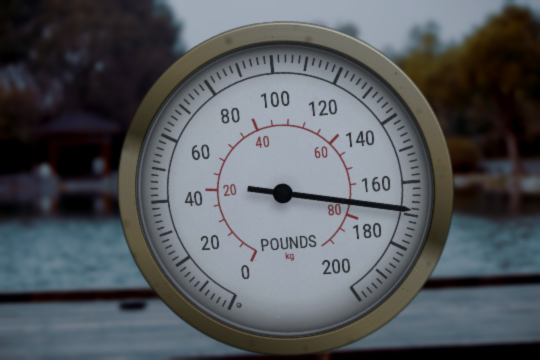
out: **168** lb
